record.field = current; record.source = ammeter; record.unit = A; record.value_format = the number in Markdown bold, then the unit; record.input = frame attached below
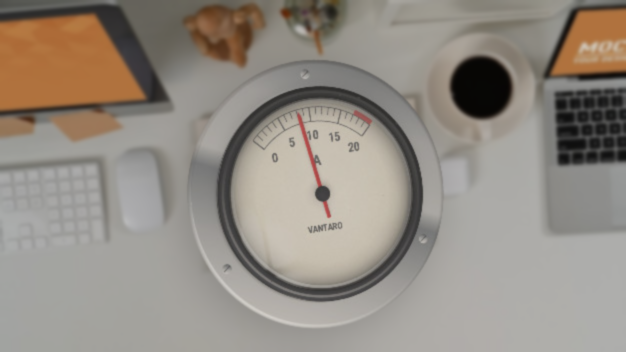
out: **8** A
